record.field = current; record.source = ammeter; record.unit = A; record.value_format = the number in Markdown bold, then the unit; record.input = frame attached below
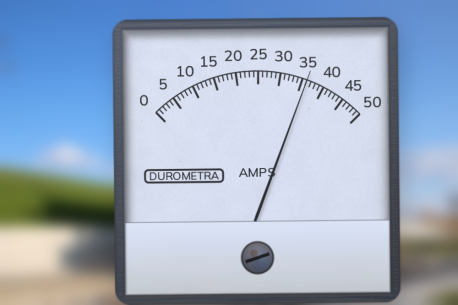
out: **36** A
